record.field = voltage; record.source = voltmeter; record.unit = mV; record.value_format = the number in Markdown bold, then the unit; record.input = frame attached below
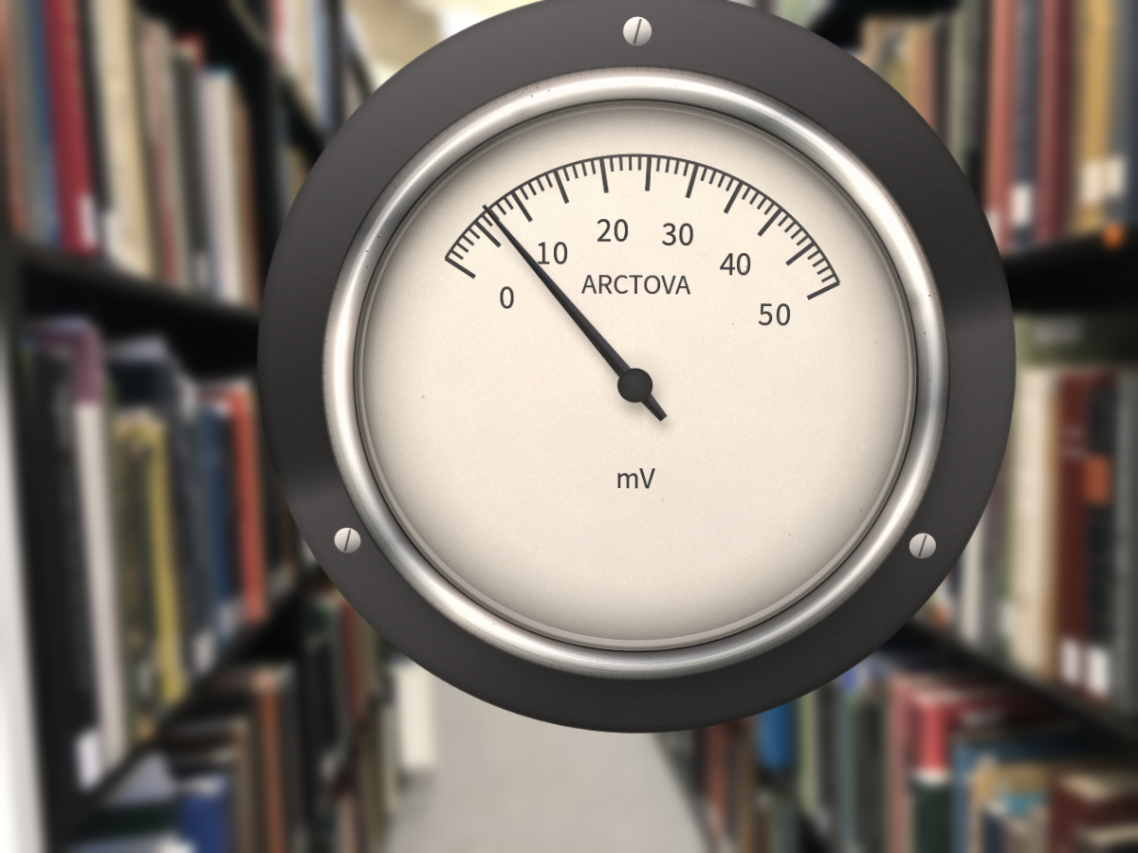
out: **7** mV
